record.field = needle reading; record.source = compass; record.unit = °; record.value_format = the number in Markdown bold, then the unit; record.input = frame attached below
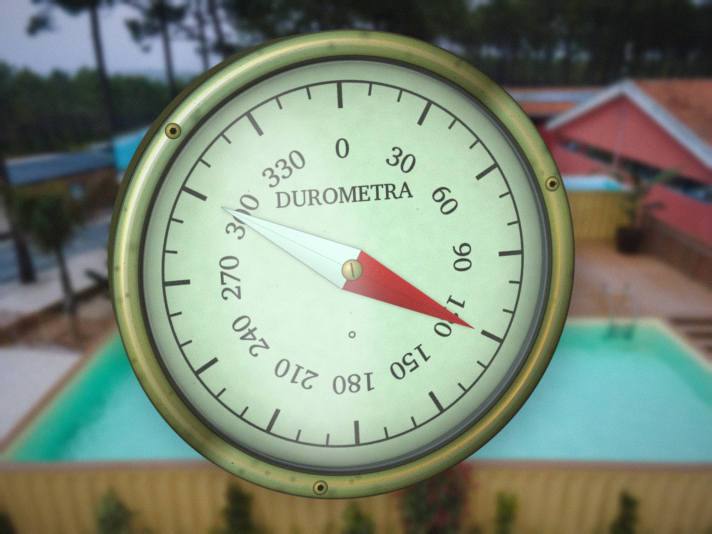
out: **120** °
